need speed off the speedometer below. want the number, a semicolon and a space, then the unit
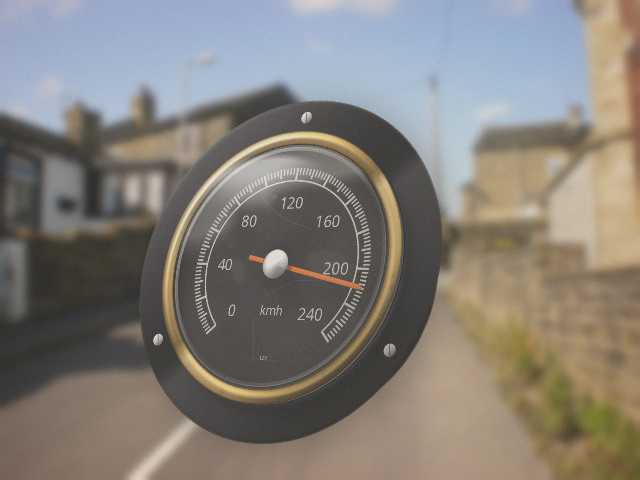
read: 210; km/h
